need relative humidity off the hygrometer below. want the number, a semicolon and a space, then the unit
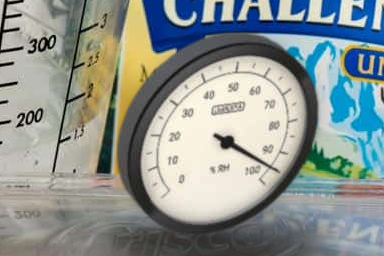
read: 95; %
